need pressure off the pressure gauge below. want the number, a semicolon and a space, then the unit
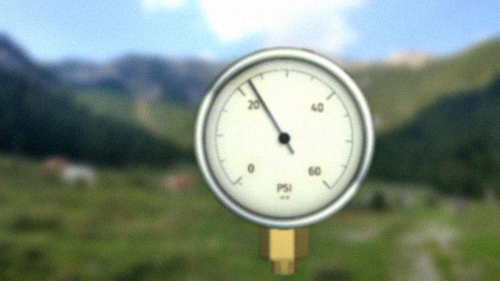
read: 22.5; psi
